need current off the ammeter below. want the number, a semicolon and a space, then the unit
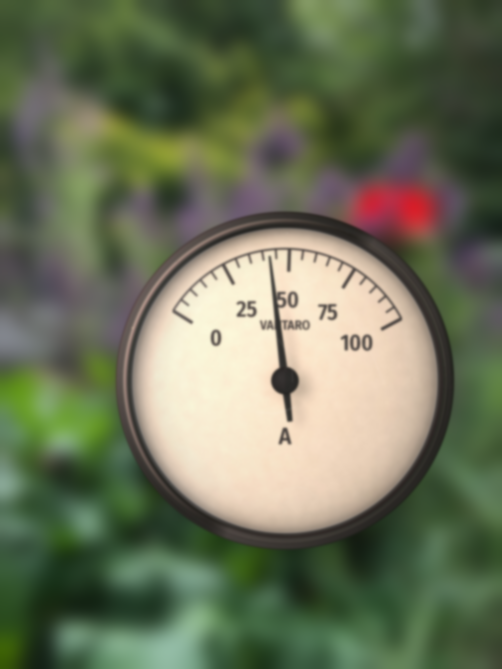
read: 42.5; A
